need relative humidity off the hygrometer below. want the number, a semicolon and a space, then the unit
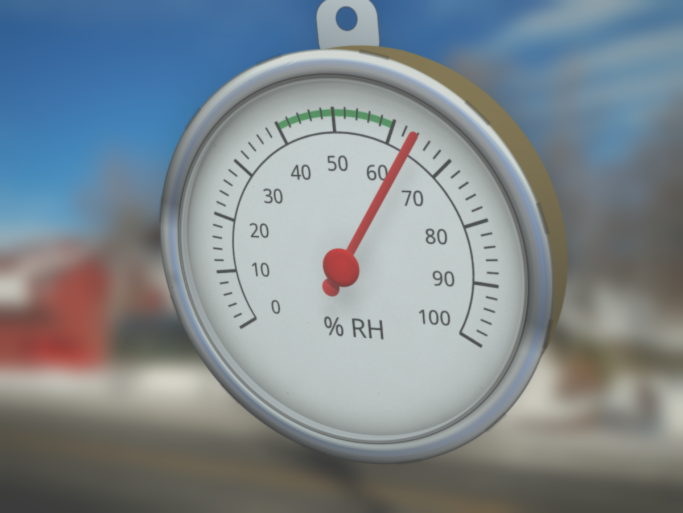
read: 64; %
